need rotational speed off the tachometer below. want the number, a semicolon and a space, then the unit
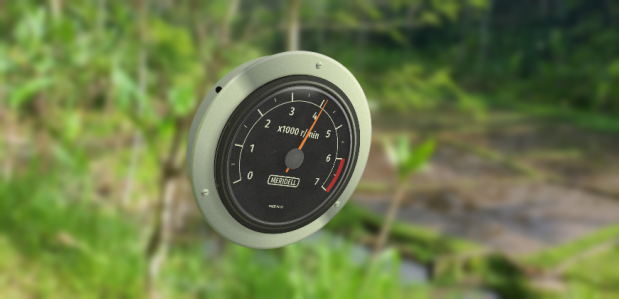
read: 4000; rpm
